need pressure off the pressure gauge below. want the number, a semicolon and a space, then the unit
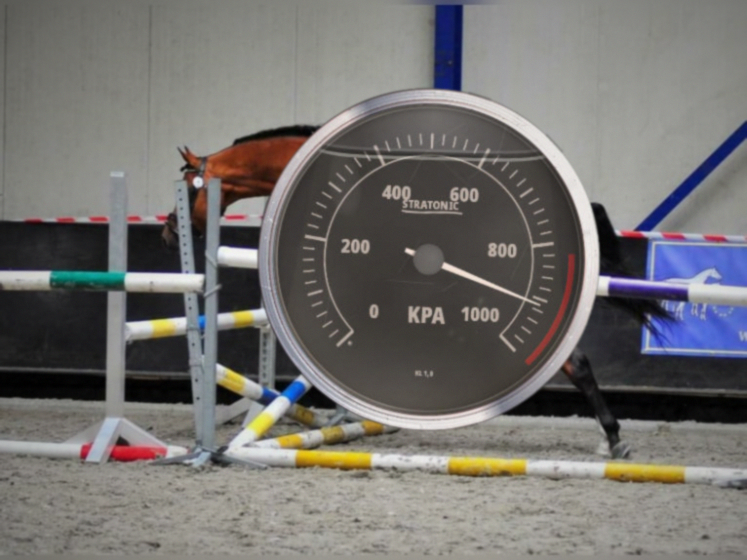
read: 910; kPa
